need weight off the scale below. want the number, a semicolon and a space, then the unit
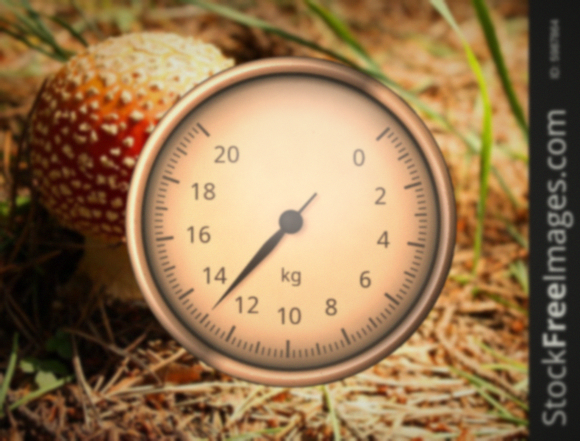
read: 13; kg
